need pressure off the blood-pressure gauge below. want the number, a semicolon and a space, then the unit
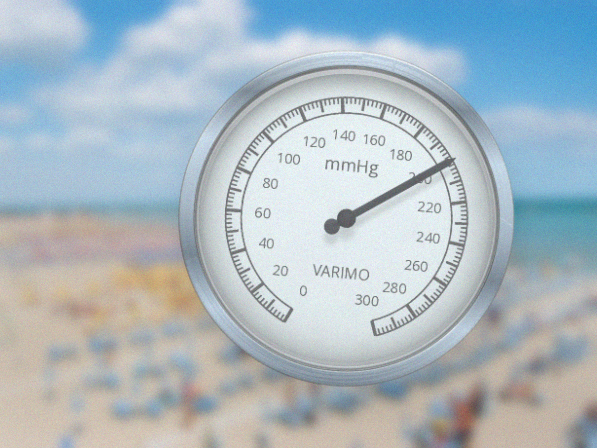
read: 200; mmHg
